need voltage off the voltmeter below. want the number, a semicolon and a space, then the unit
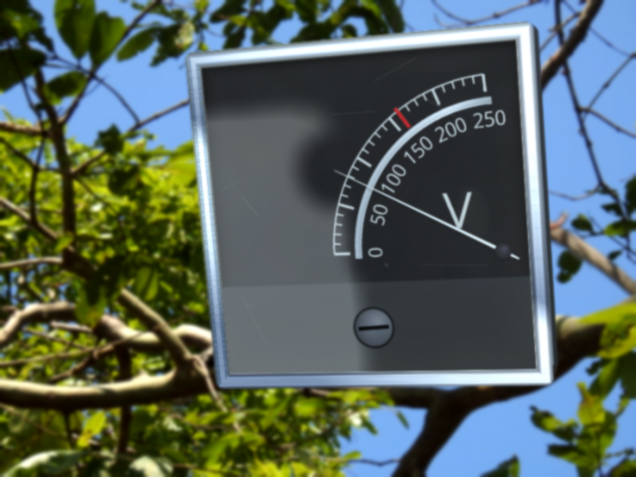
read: 80; V
